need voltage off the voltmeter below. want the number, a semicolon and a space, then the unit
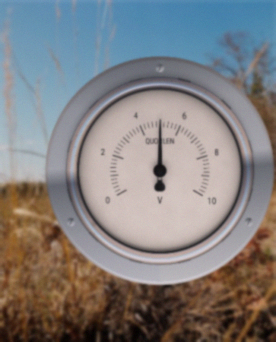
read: 5; V
